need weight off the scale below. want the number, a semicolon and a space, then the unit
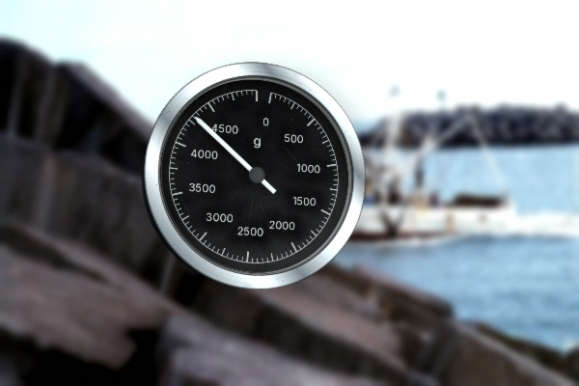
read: 4300; g
